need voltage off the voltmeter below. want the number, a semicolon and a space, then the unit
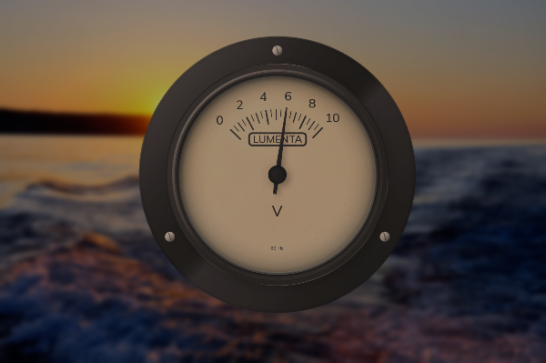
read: 6; V
